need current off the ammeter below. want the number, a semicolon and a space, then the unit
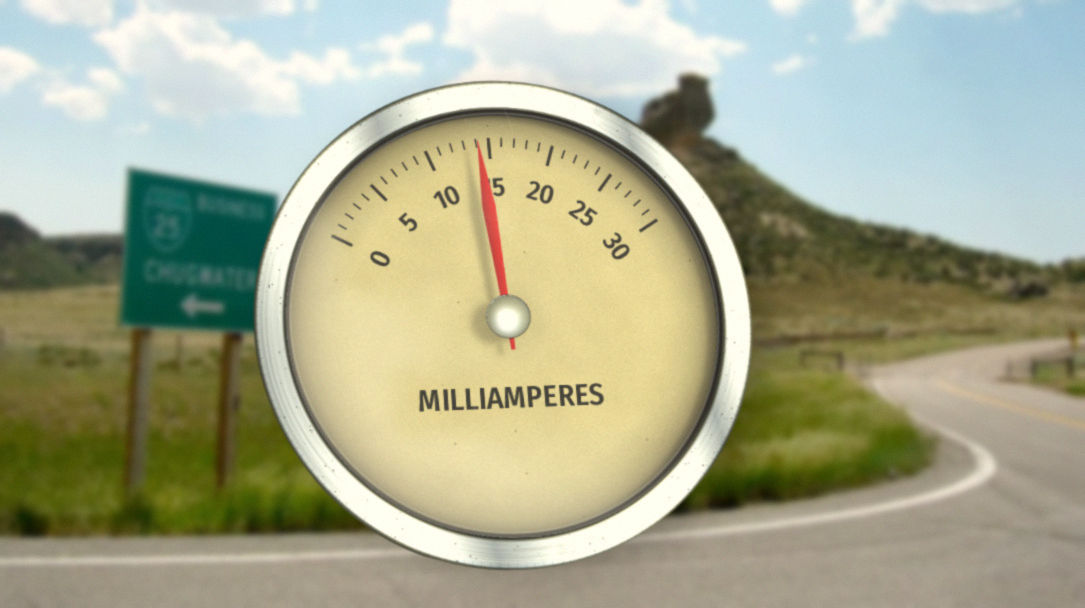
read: 14; mA
